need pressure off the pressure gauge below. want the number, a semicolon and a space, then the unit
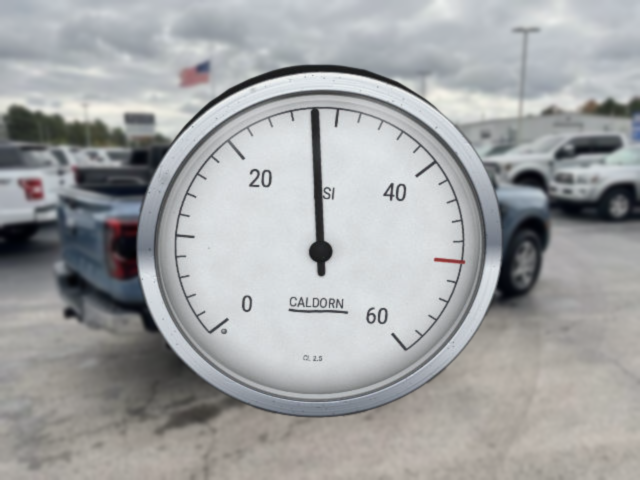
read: 28; psi
